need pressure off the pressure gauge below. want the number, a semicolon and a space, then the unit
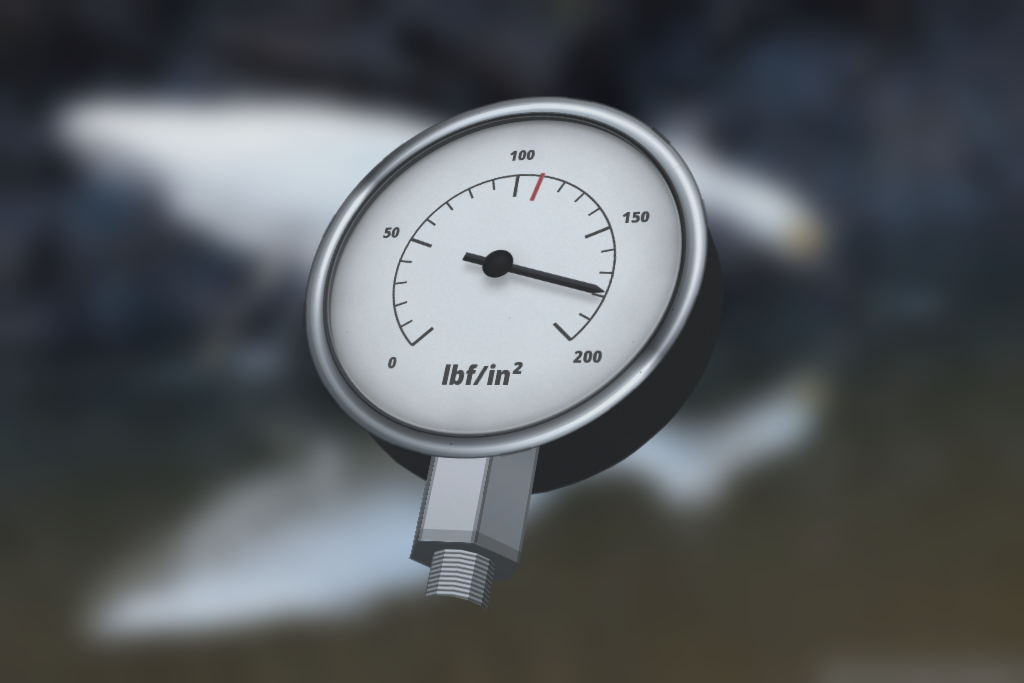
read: 180; psi
